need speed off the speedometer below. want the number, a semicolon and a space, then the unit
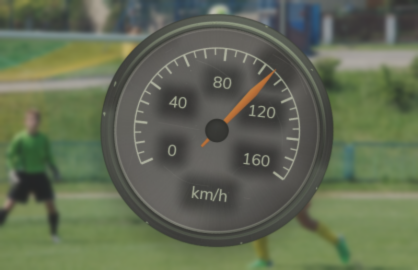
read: 105; km/h
